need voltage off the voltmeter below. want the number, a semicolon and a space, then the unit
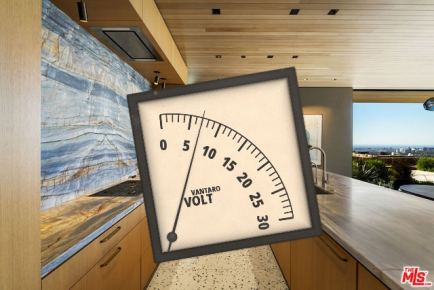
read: 7; V
